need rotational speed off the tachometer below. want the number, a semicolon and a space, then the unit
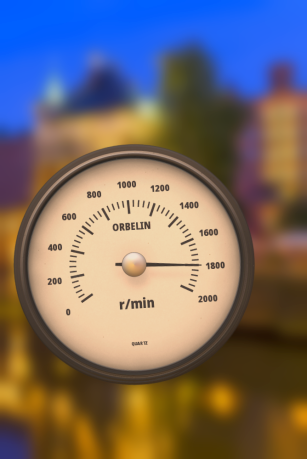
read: 1800; rpm
